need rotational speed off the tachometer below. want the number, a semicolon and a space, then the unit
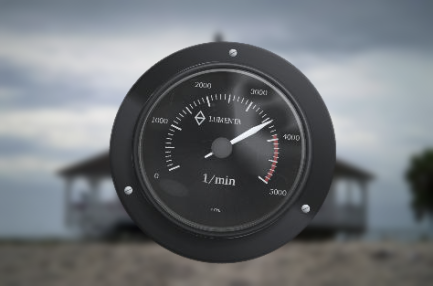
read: 3600; rpm
